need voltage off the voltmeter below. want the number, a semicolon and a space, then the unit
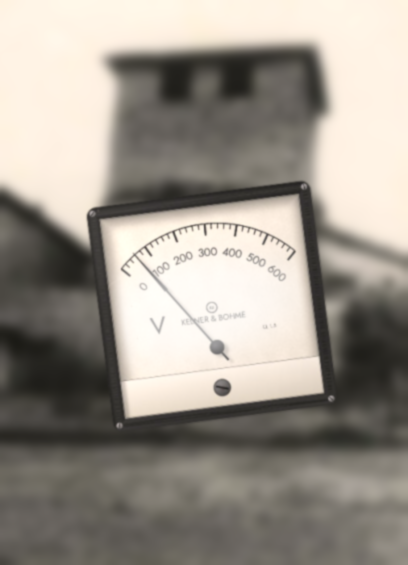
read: 60; V
